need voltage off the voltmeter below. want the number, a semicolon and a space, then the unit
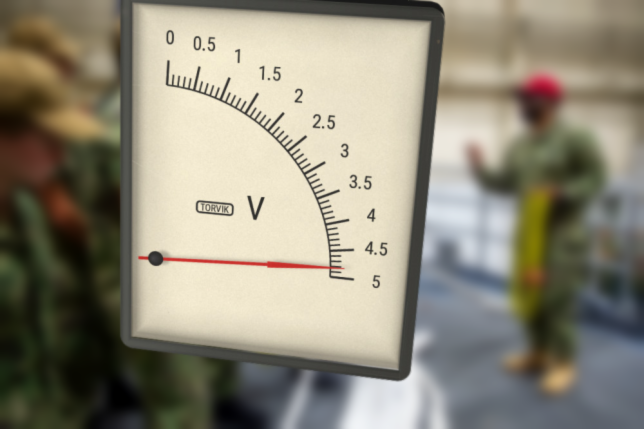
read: 4.8; V
